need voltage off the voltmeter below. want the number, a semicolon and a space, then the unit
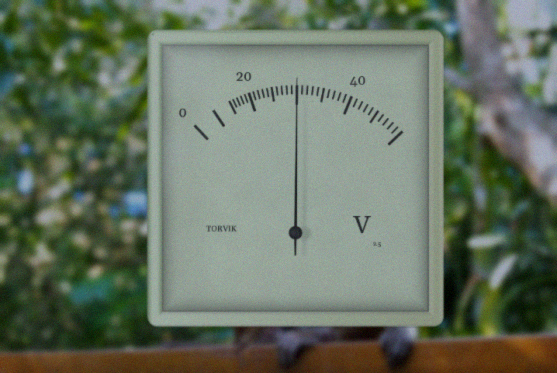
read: 30; V
